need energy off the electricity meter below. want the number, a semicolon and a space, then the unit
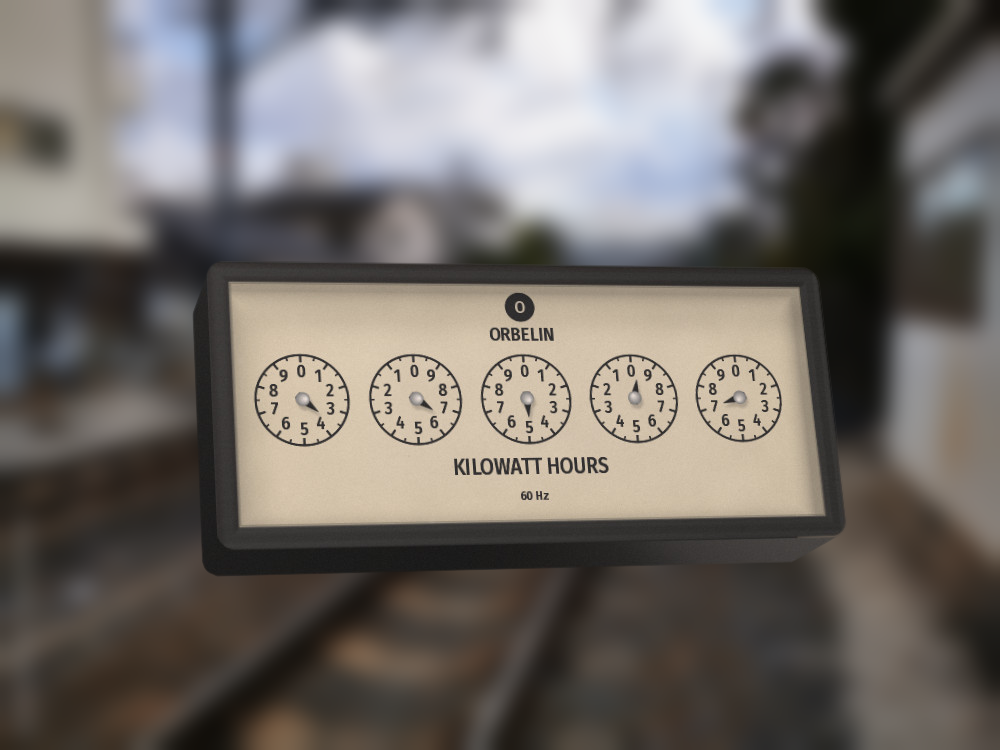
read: 36497; kWh
